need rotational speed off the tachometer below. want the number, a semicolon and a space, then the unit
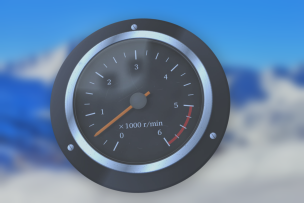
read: 500; rpm
